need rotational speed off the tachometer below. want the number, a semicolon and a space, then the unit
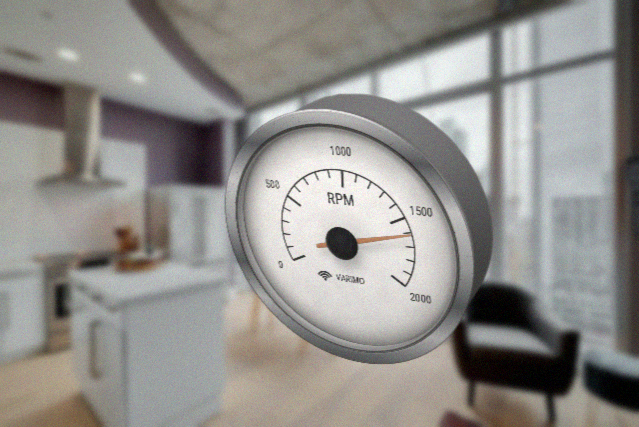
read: 1600; rpm
